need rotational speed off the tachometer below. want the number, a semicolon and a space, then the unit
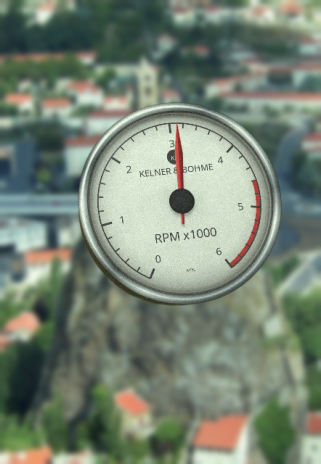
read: 3100; rpm
